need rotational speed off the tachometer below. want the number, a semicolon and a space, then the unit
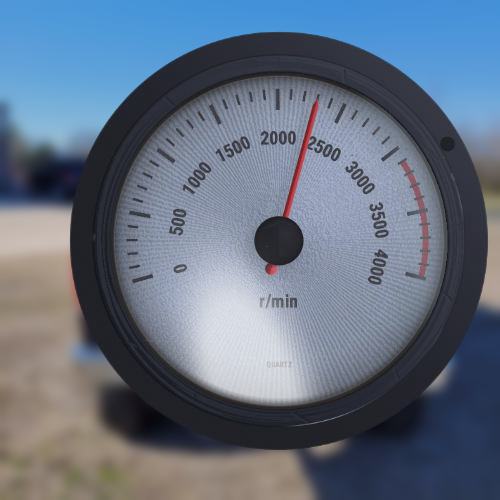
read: 2300; rpm
